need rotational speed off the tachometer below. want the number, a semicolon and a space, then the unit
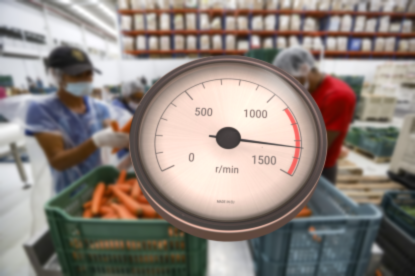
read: 1350; rpm
